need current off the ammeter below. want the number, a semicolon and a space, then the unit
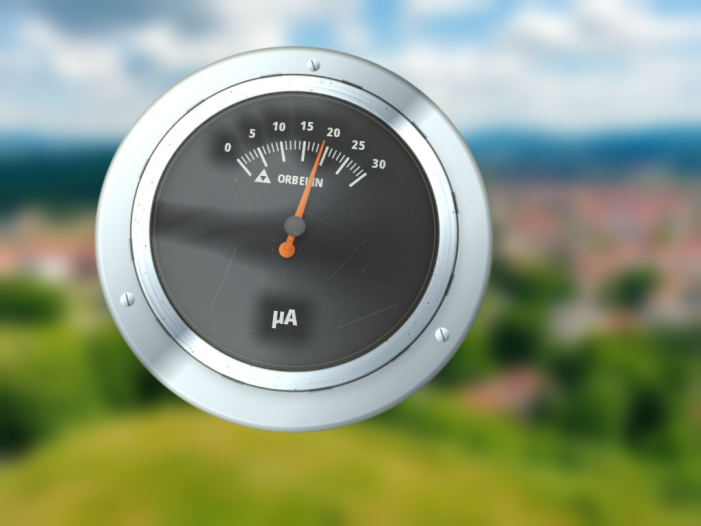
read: 19; µA
